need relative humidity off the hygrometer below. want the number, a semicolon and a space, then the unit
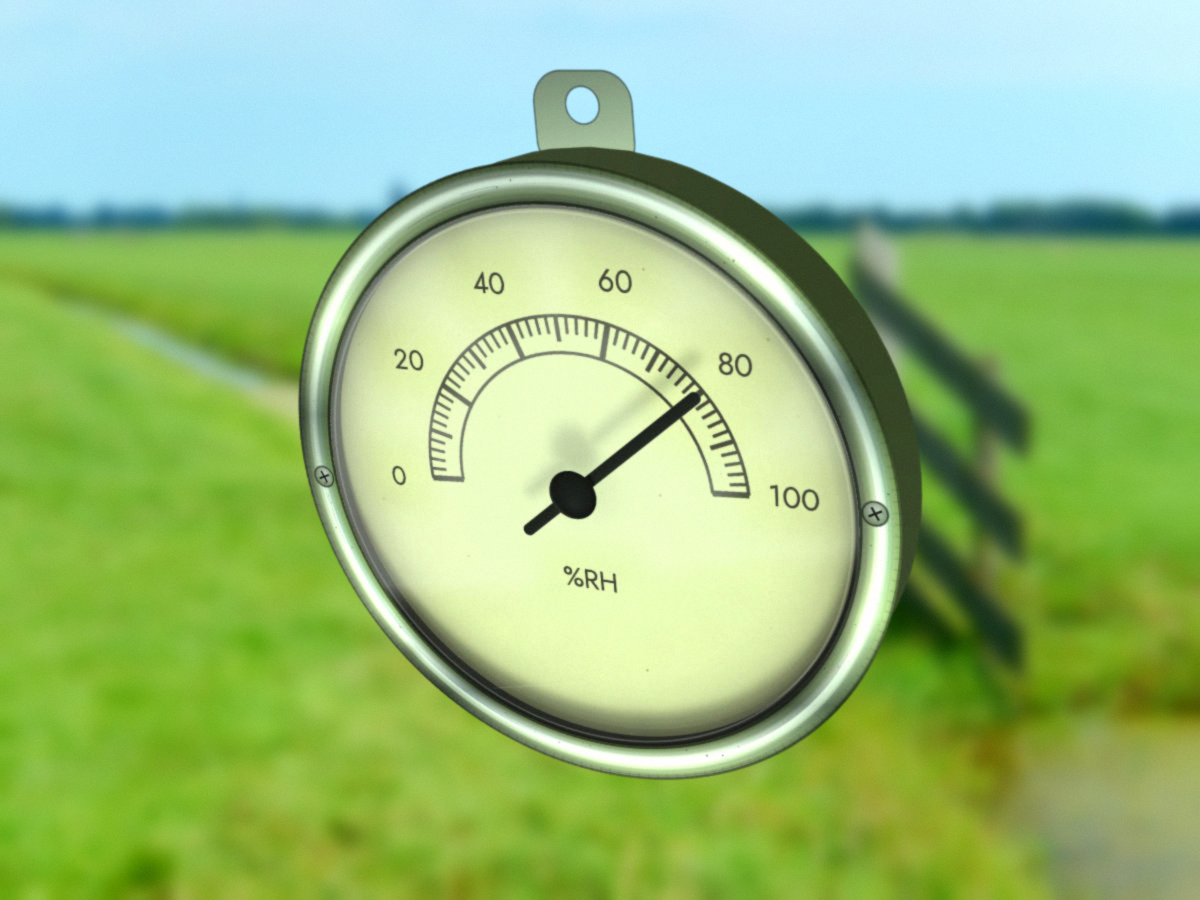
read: 80; %
